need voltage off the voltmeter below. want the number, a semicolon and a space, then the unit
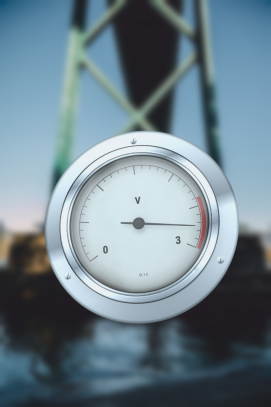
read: 2.75; V
